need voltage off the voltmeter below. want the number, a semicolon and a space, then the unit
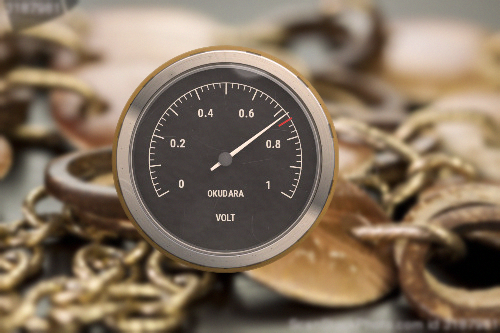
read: 0.72; V
